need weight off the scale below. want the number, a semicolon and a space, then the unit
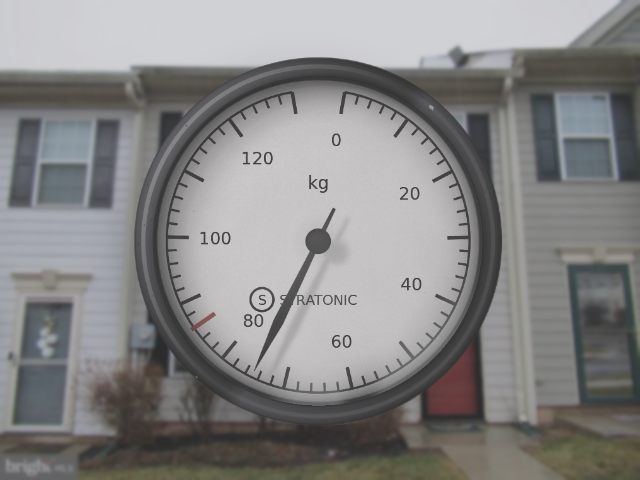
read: 75; kg
